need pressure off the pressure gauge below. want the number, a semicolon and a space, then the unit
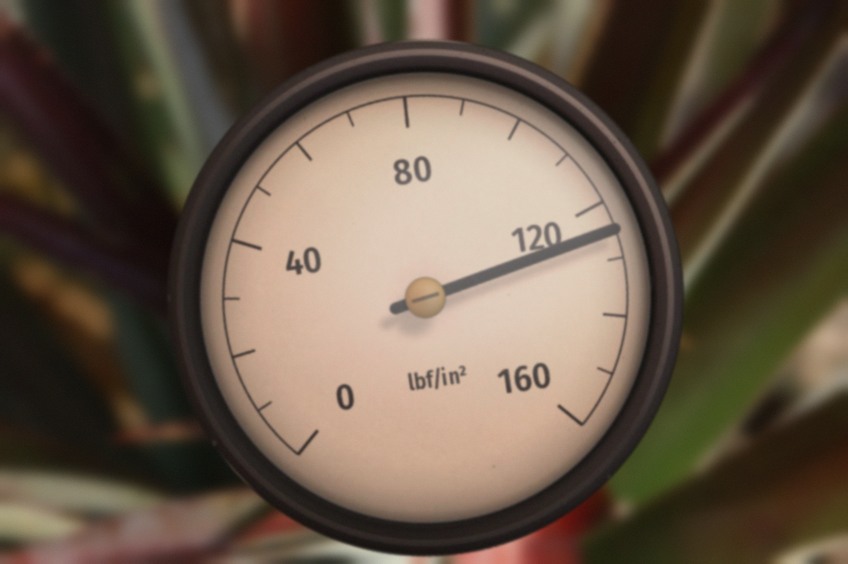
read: 125; psi
